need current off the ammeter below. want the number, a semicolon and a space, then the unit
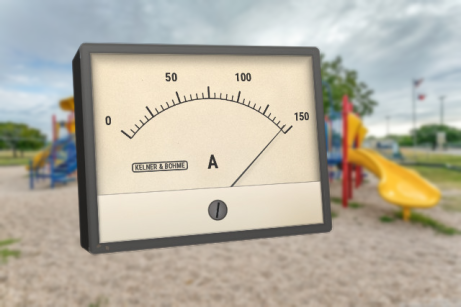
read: 145; A
